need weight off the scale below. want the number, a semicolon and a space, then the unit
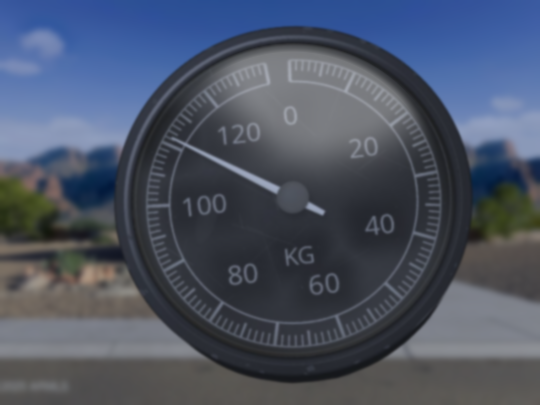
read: 111; kg
